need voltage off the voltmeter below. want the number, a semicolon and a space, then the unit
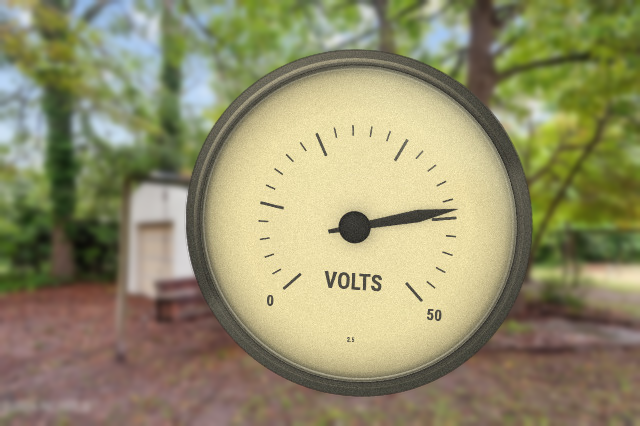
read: 39; V
